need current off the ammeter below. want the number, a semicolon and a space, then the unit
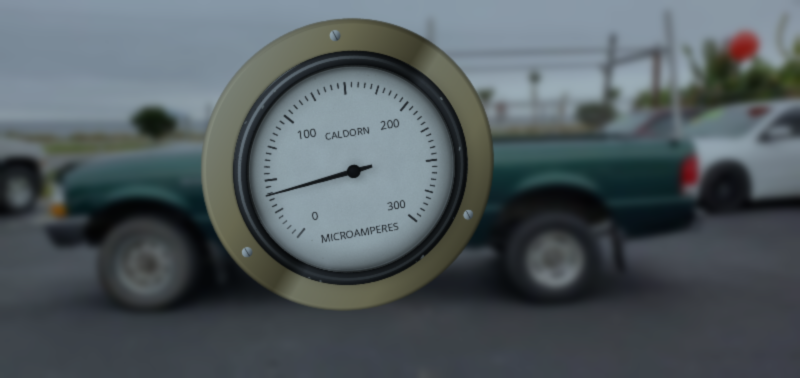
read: 40; µA
